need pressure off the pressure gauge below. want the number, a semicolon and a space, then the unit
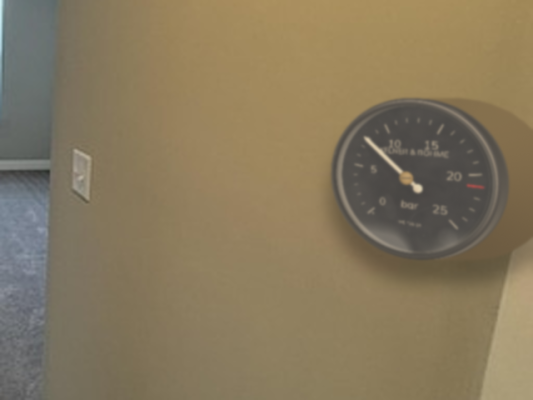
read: 8; bar
